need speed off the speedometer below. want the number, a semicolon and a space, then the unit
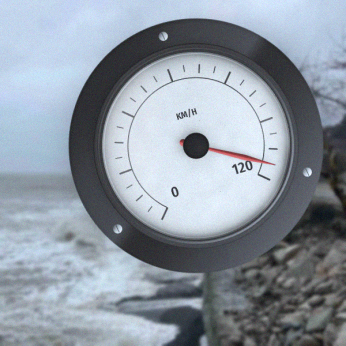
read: 115; km/h
